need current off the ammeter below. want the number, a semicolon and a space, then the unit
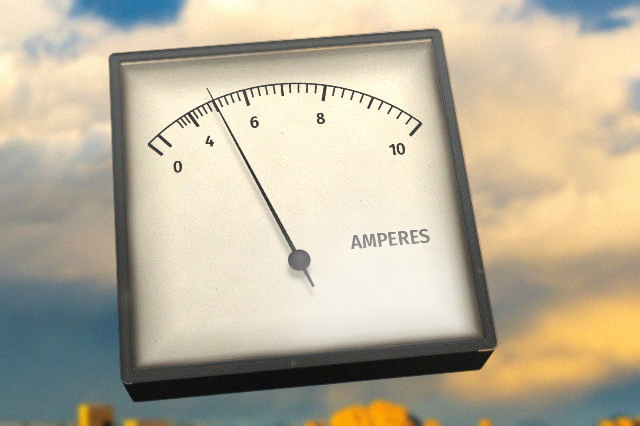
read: 5; A
